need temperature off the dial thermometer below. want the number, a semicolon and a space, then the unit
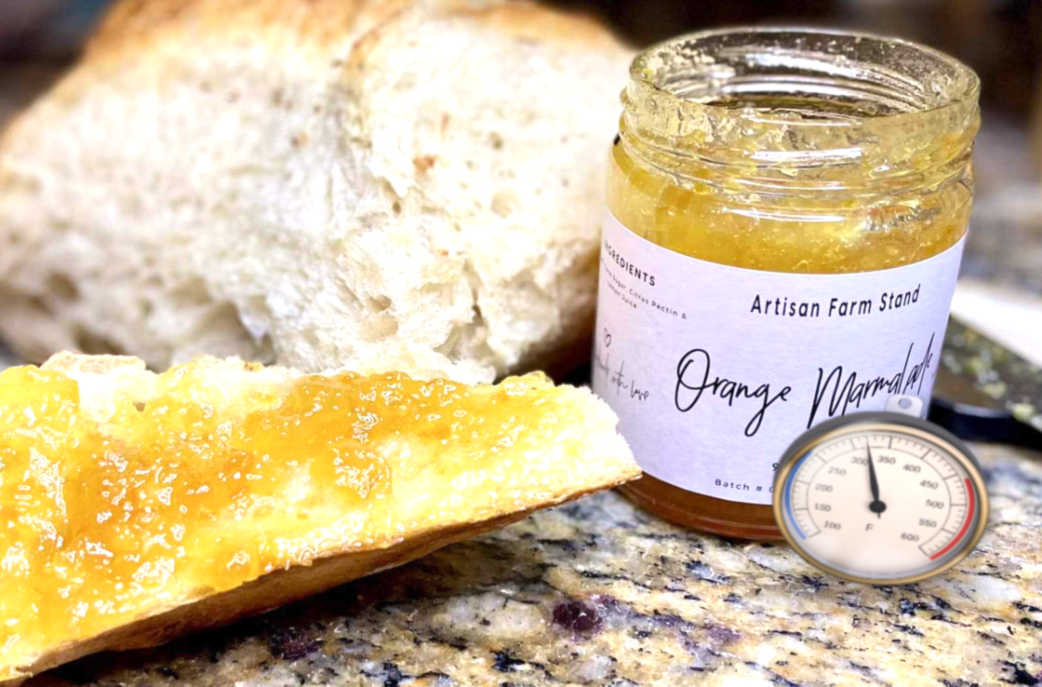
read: 320; °F
